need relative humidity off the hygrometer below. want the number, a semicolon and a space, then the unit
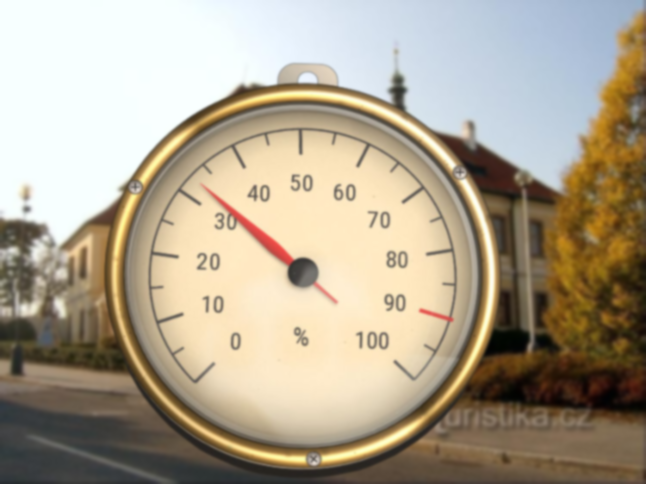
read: 32.5; %
